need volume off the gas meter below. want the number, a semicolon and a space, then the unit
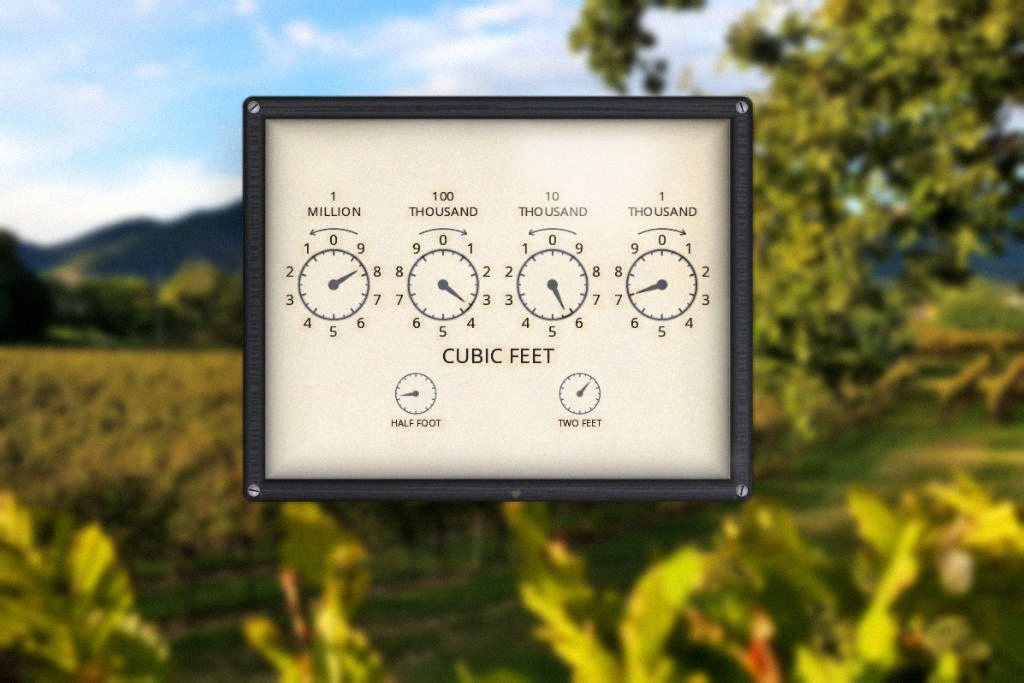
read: 835700; ft³
